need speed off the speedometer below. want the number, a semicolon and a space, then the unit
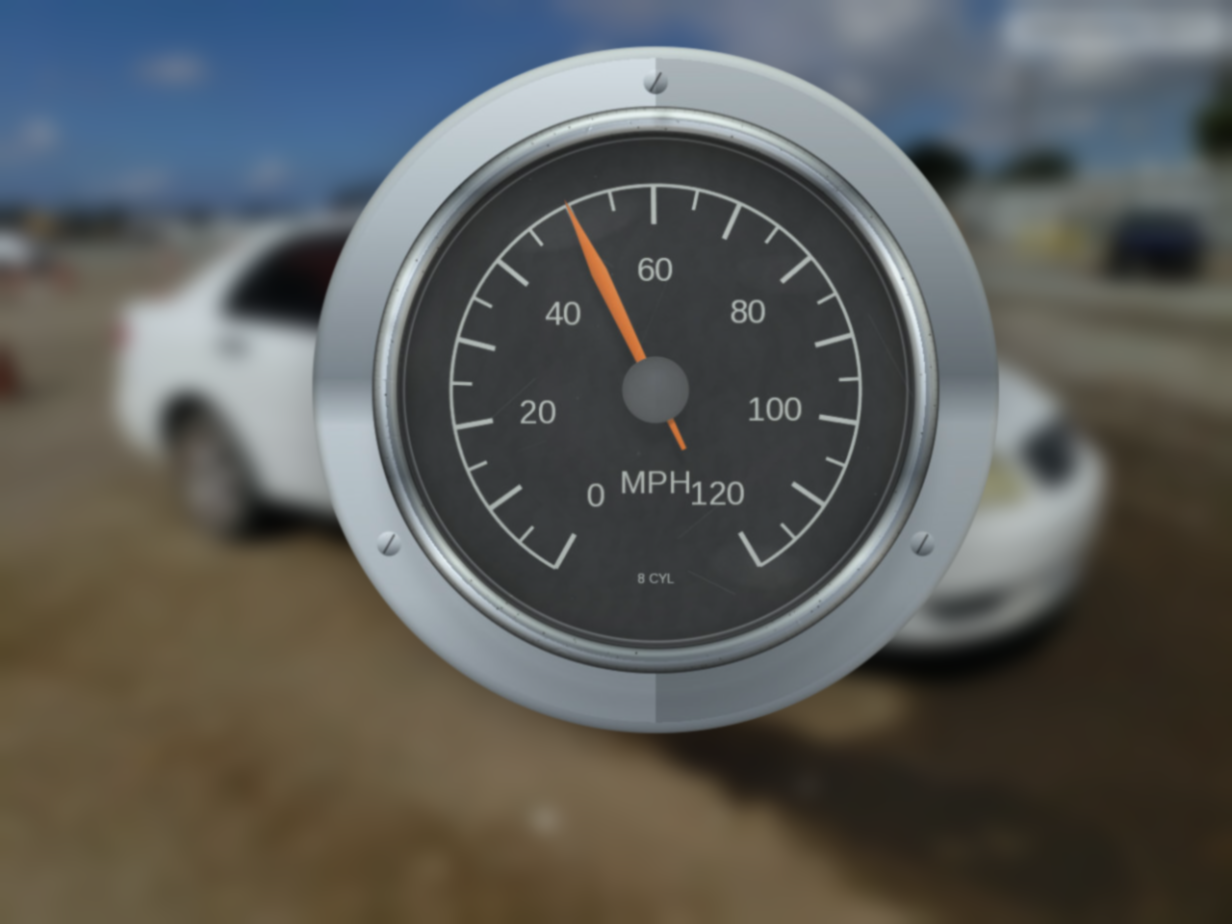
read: 50; mph
